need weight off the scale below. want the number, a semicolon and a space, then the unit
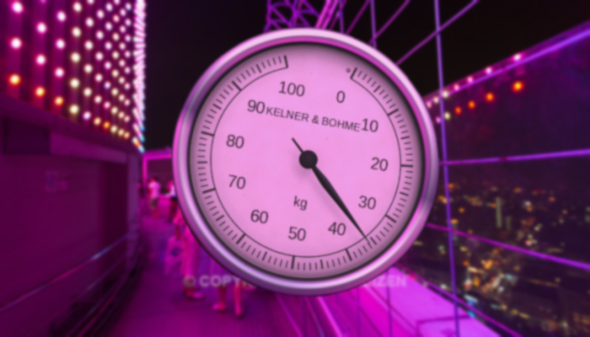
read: 36; kg
